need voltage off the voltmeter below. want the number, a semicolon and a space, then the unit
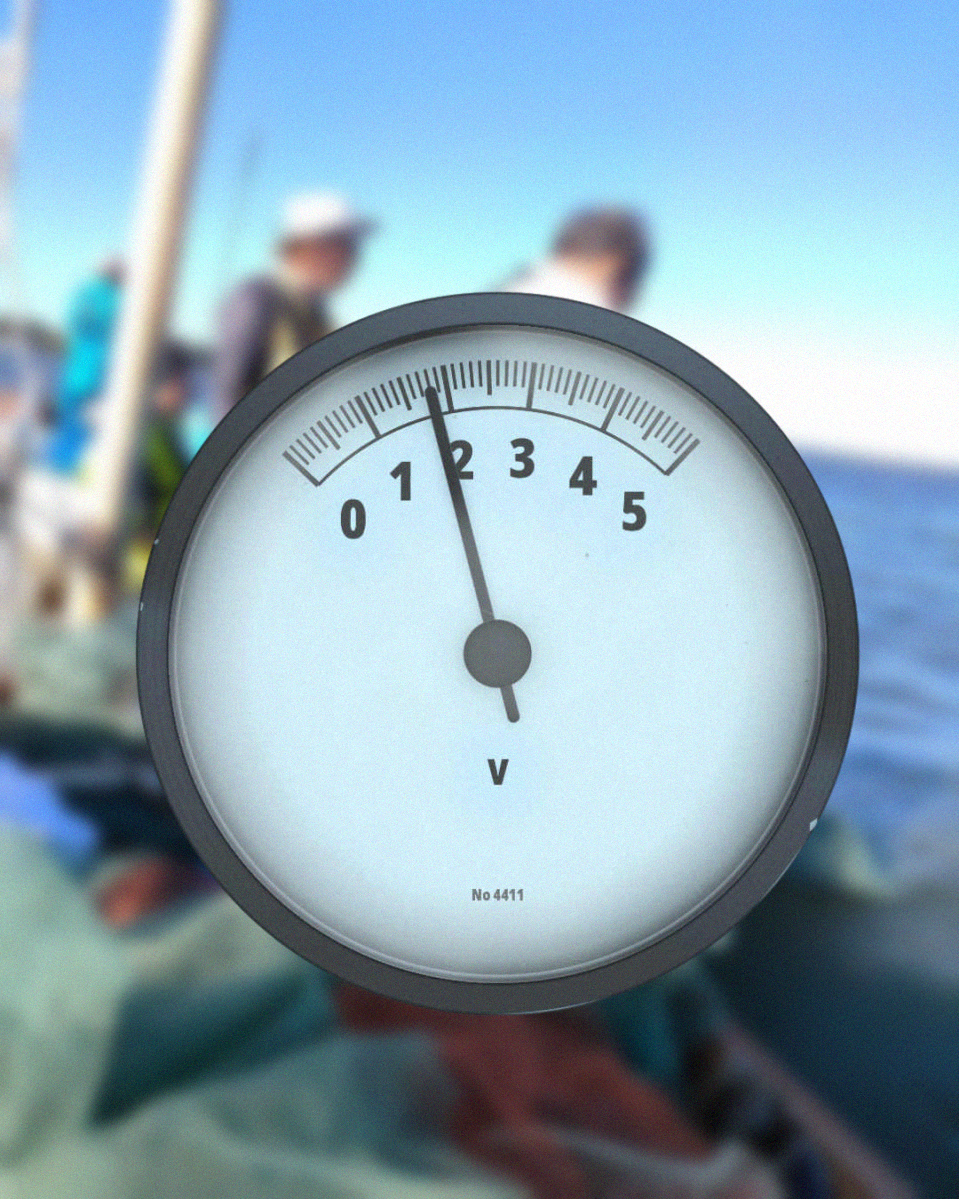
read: 1.8; V
